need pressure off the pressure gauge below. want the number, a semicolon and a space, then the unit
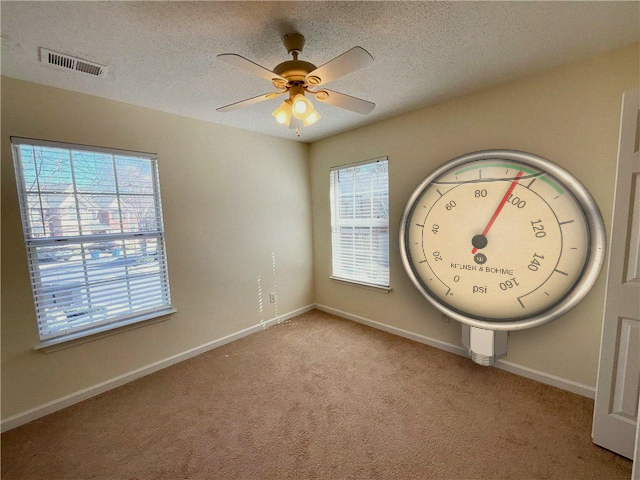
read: 95; psi
